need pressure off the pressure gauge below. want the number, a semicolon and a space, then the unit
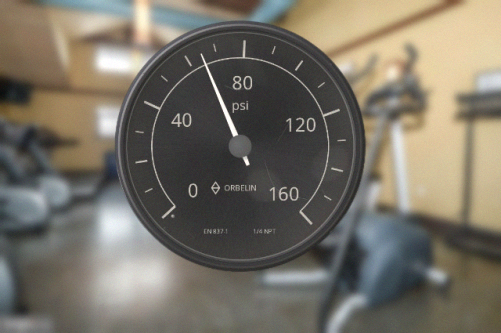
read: 65; psi
